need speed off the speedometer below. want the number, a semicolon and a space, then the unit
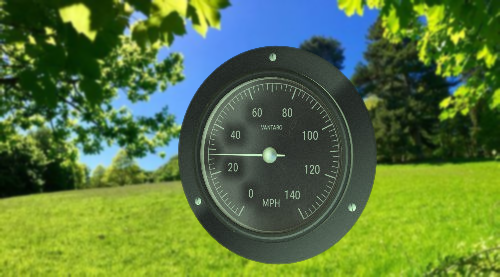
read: 28; mph
